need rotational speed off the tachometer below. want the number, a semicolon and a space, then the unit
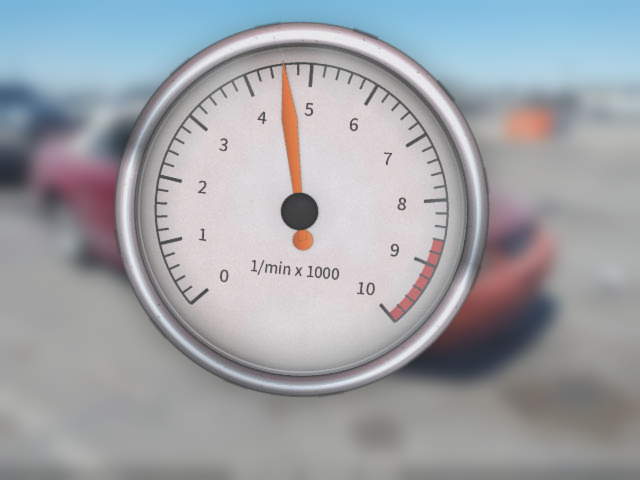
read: 4600; rpm
